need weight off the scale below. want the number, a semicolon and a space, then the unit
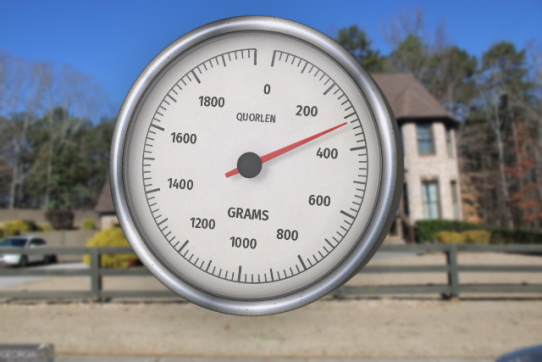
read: 320; g
